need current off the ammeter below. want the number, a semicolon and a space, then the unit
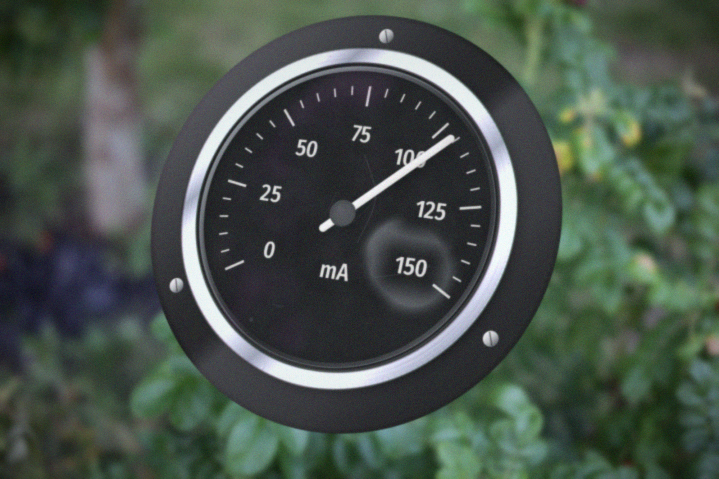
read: 105; mA
